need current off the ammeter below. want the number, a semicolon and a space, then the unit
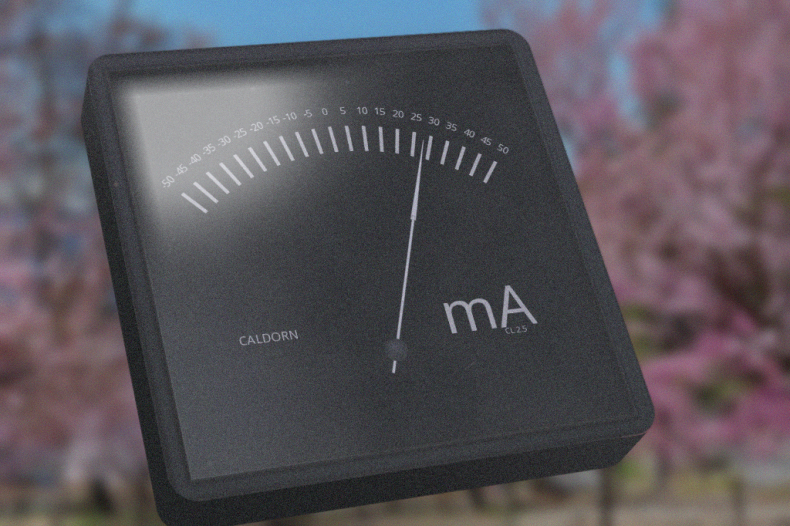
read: 27.5; mA
